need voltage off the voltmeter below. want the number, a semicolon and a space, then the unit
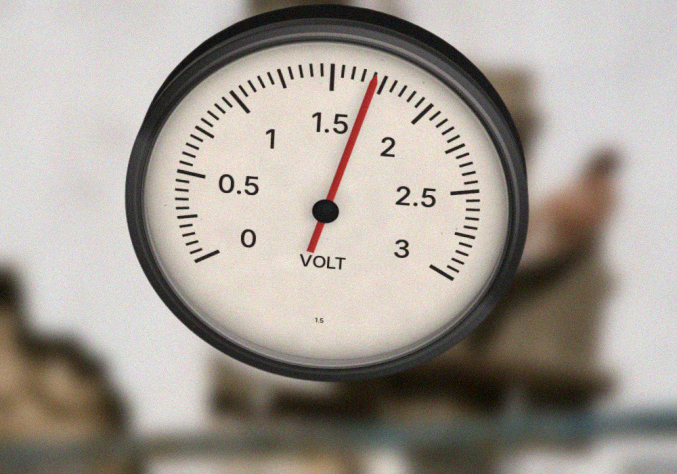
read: 1.7; V
